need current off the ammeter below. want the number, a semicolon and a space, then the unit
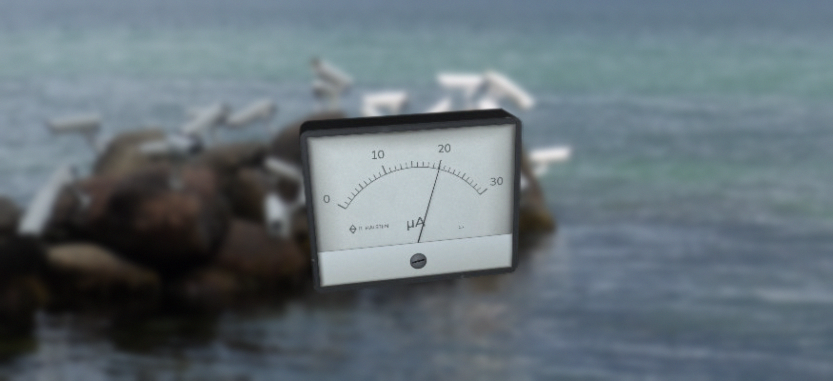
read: 20; µA
